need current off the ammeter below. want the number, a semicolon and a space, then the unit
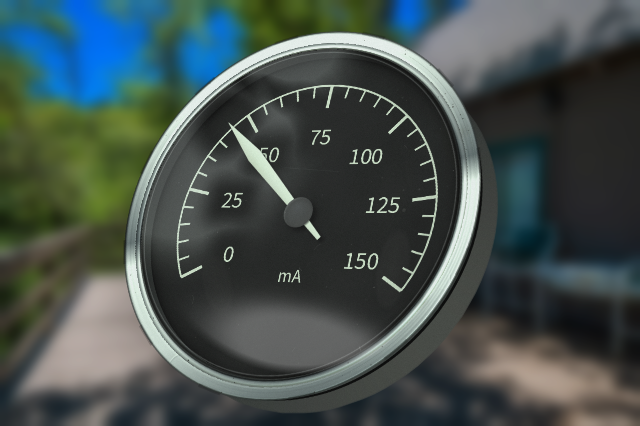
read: 45; mA
